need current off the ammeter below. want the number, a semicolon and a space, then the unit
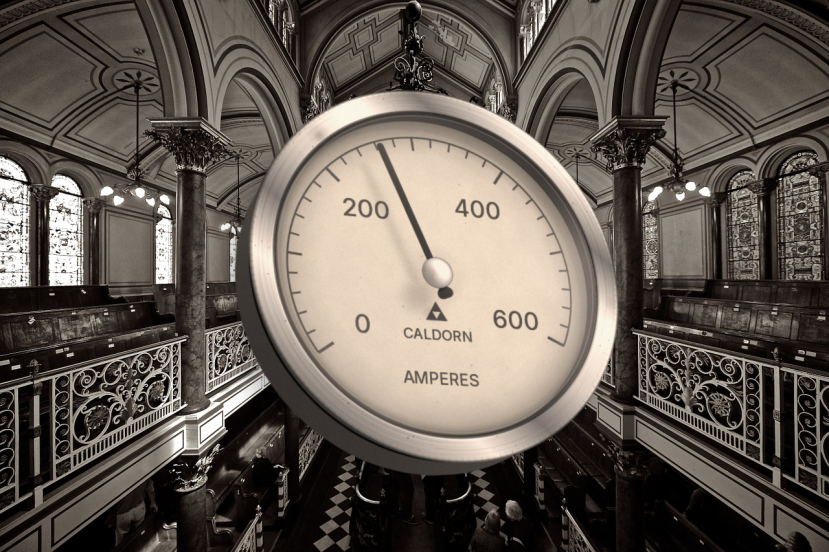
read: 260; A
